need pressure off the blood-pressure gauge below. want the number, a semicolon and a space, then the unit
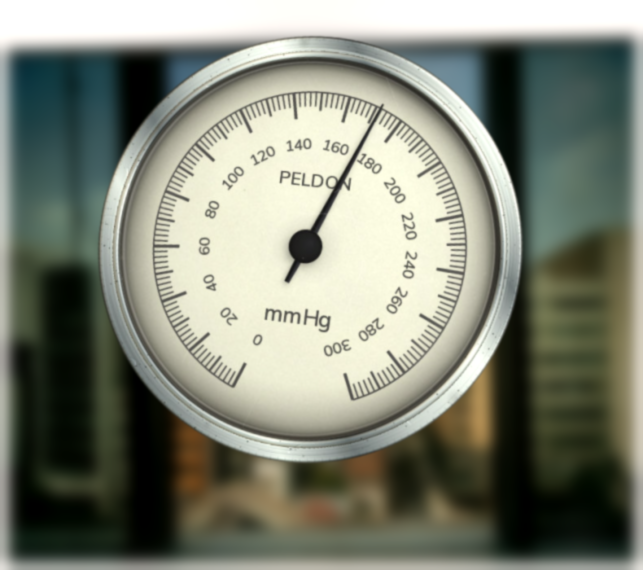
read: 172; mmHg
